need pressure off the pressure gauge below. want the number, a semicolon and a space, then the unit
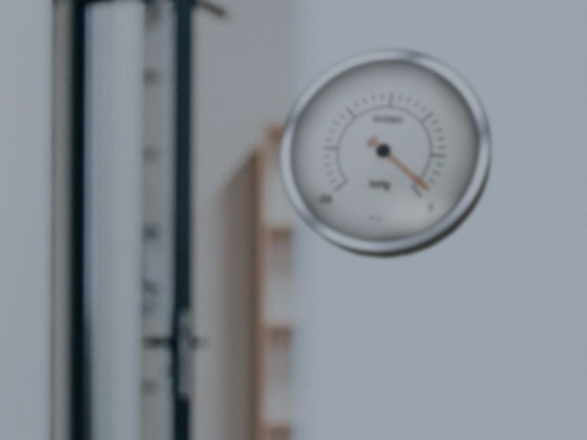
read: -1; inHg
